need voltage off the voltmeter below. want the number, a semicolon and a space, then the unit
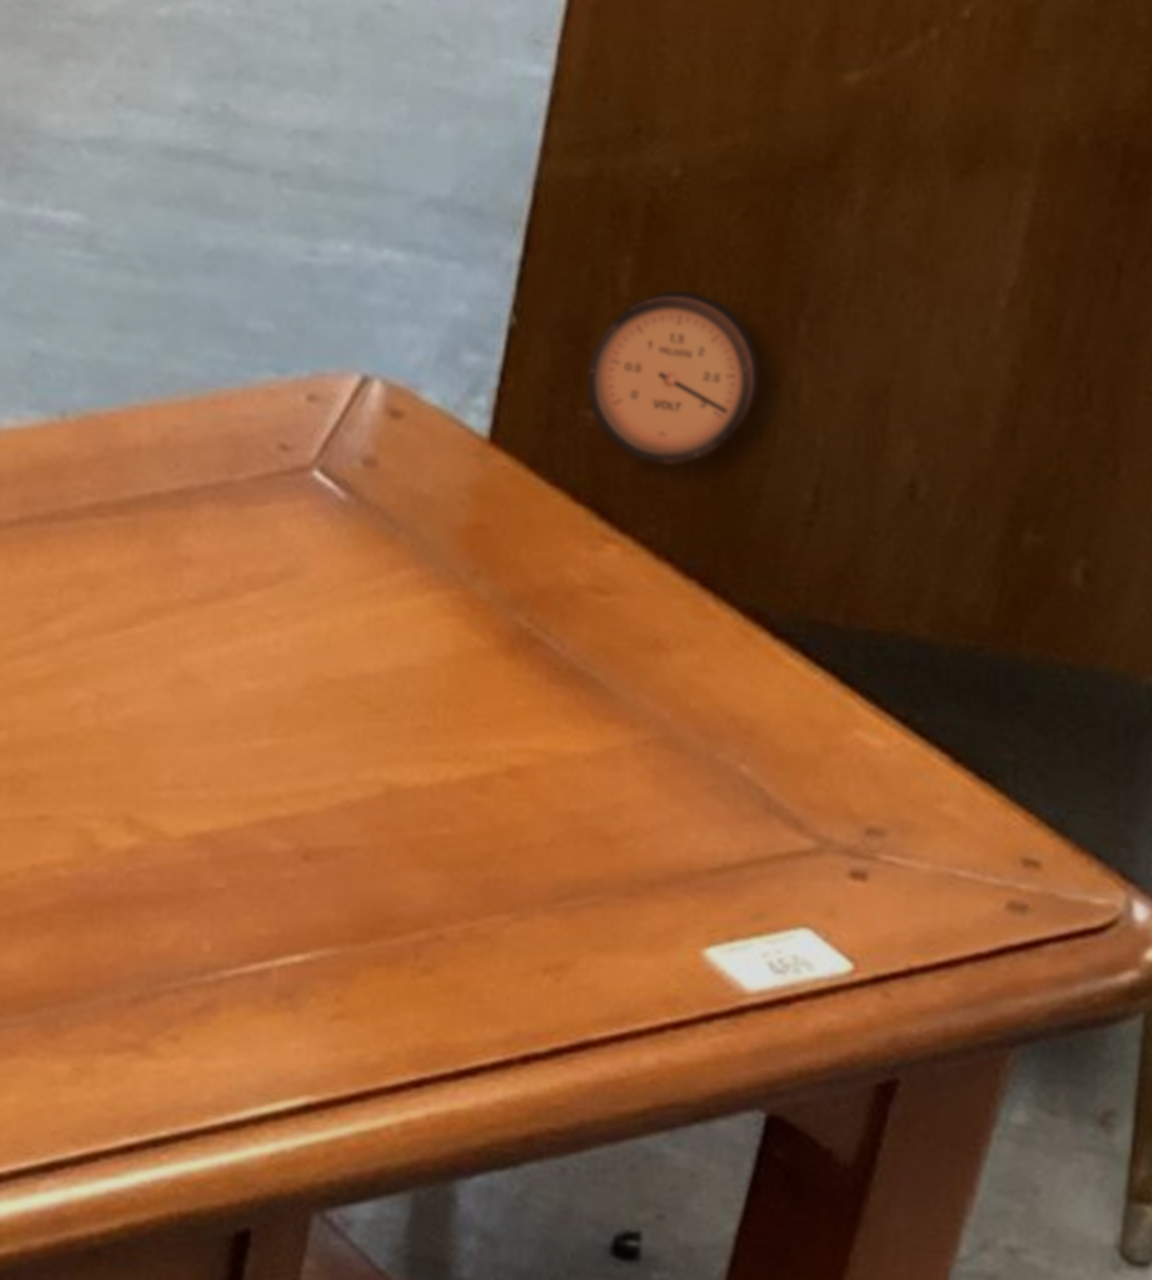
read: 2.9; V
